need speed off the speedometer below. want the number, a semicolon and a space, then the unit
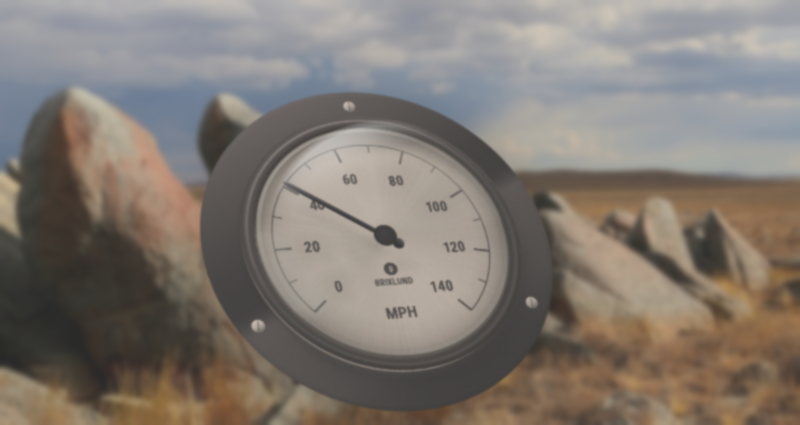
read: 40; mph
